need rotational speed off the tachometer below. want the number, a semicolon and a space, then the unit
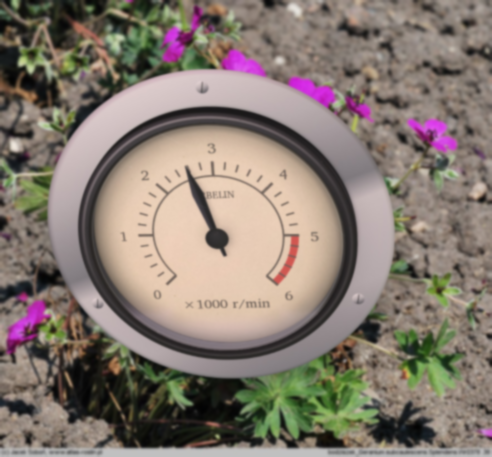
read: 2600; rpm
